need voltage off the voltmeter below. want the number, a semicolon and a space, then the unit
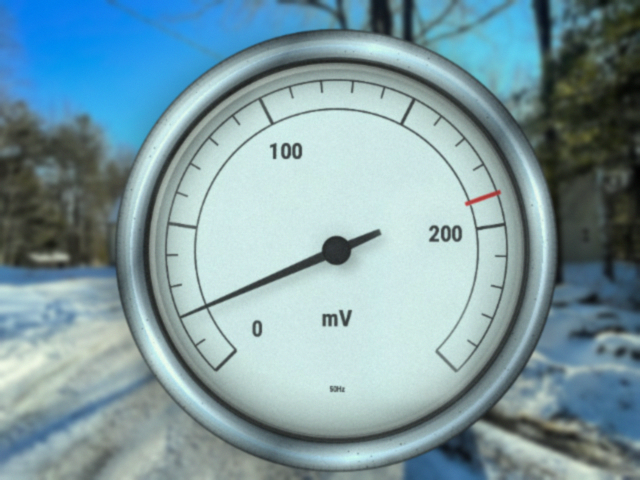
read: 20; mV
